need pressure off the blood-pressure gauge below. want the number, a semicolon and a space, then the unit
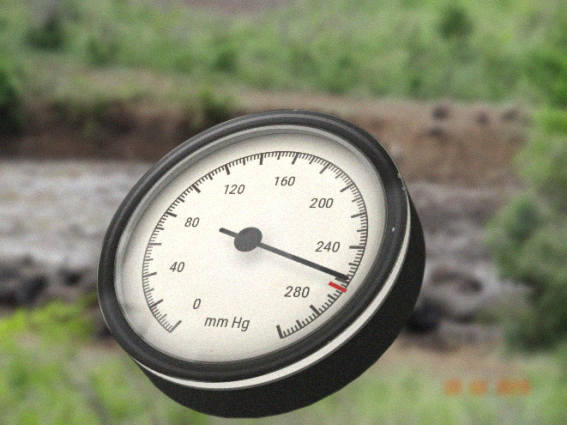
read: 260; mmHg
